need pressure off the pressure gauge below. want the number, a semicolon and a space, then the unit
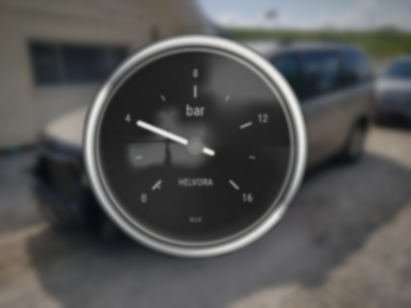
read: 4; bar
